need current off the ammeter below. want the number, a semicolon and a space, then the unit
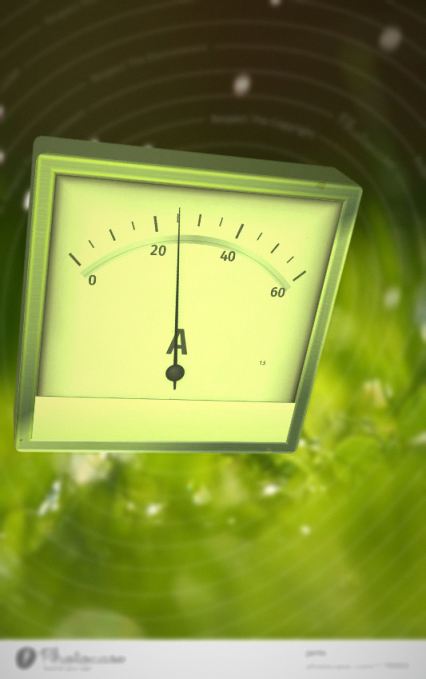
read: 25; A
